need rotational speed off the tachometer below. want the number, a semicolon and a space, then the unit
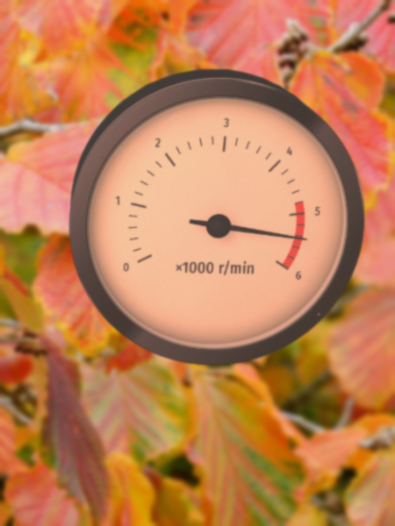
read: 5400; rpm
